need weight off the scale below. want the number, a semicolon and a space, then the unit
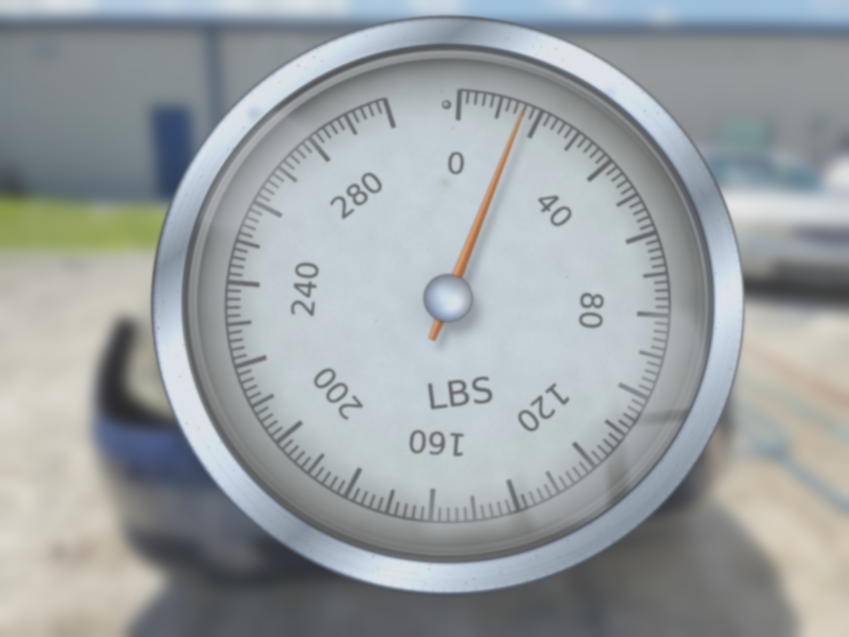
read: 16; lb
